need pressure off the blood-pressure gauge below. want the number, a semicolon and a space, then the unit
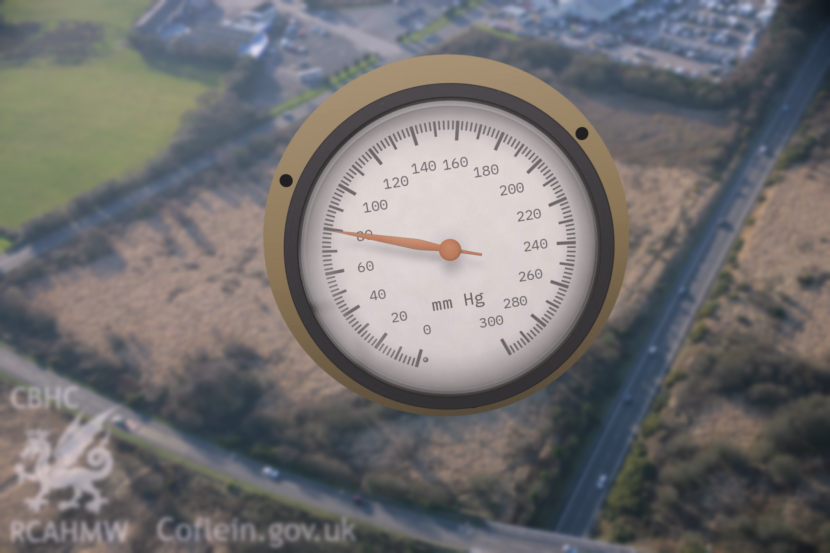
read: 80; mmHg
